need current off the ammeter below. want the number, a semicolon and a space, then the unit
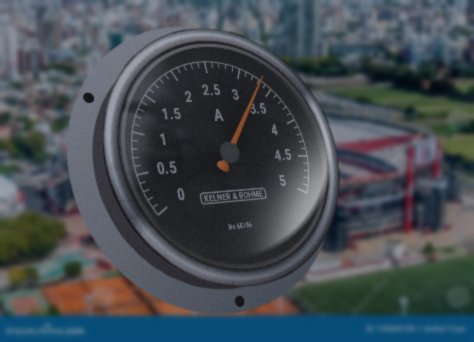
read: 3.3; A
